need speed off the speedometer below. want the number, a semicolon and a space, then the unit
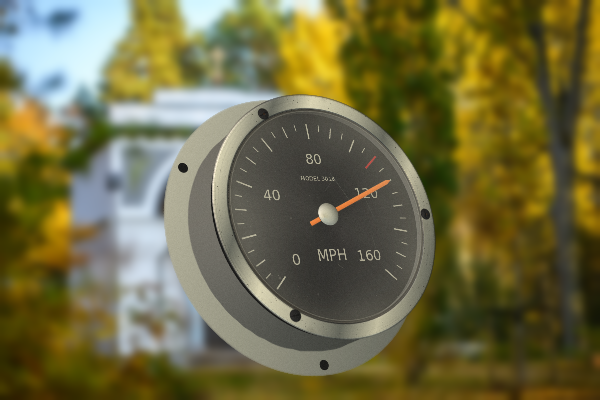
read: 120; mph
